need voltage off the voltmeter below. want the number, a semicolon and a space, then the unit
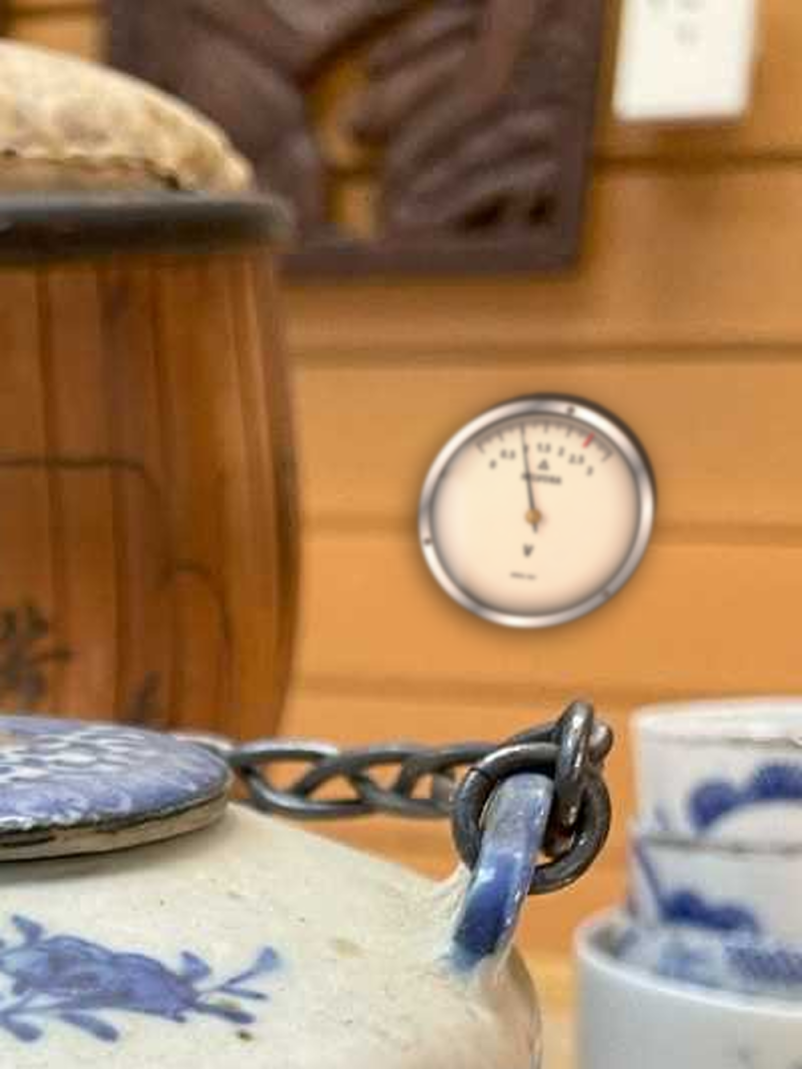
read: 1; V
